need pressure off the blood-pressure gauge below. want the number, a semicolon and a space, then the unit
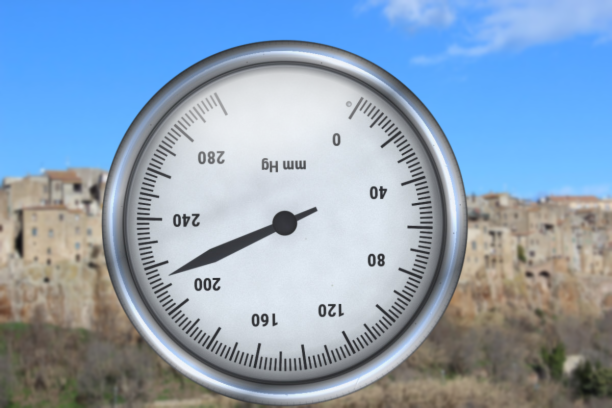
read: 214; mmHg
